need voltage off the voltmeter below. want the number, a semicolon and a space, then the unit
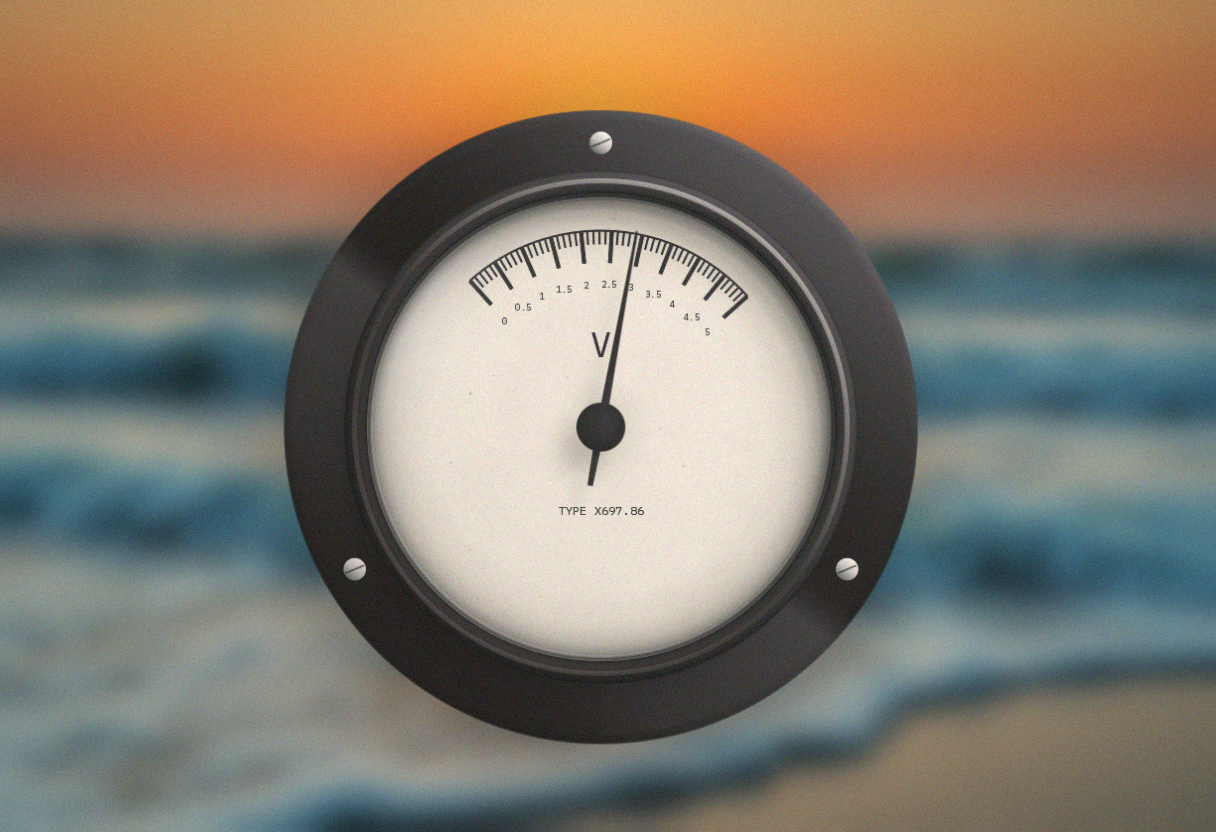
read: 2.9; V
